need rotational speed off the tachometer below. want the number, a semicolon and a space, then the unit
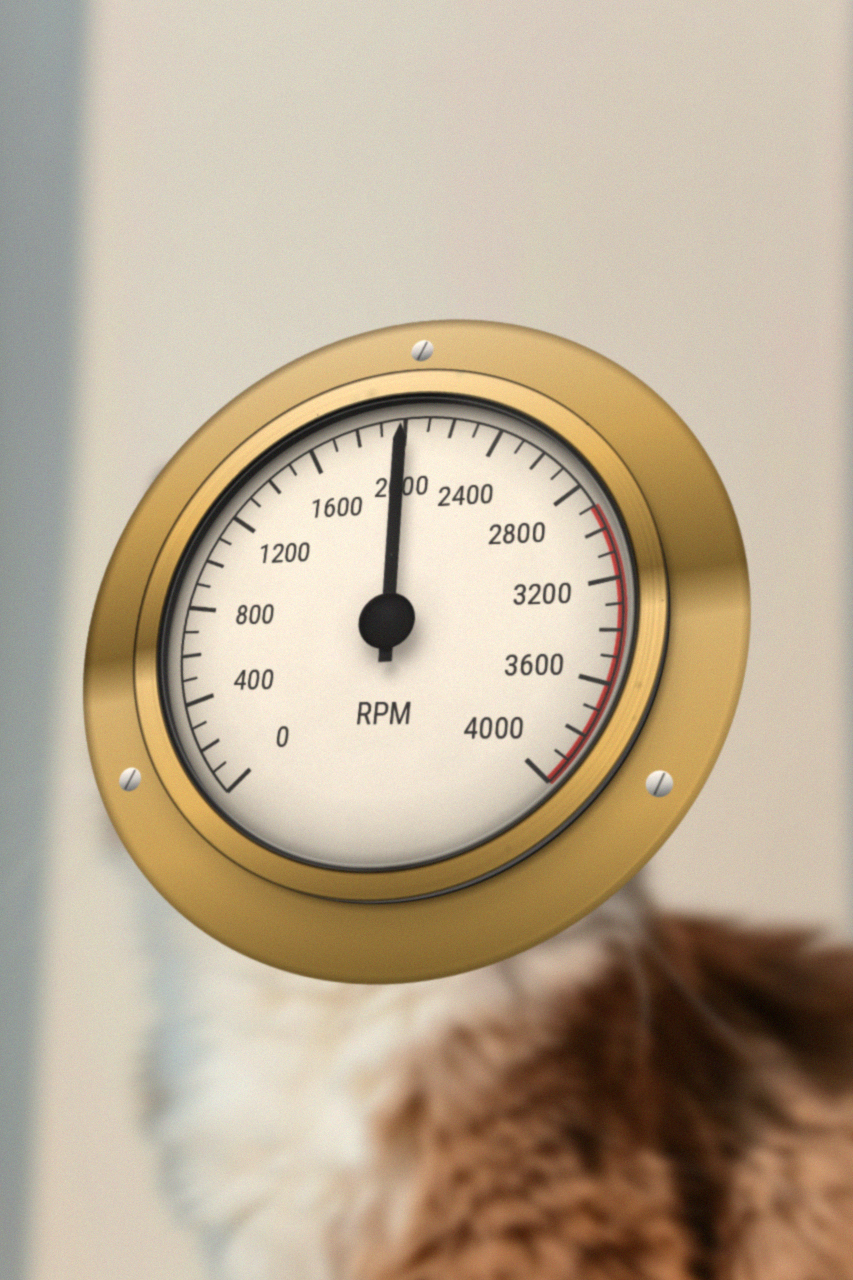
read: 2000; rpm
